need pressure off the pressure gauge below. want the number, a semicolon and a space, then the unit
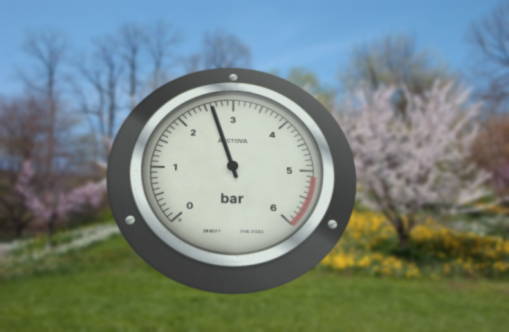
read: 2.6; bar
